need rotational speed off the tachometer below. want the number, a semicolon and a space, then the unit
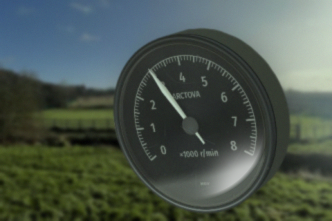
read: 3000; rpm
